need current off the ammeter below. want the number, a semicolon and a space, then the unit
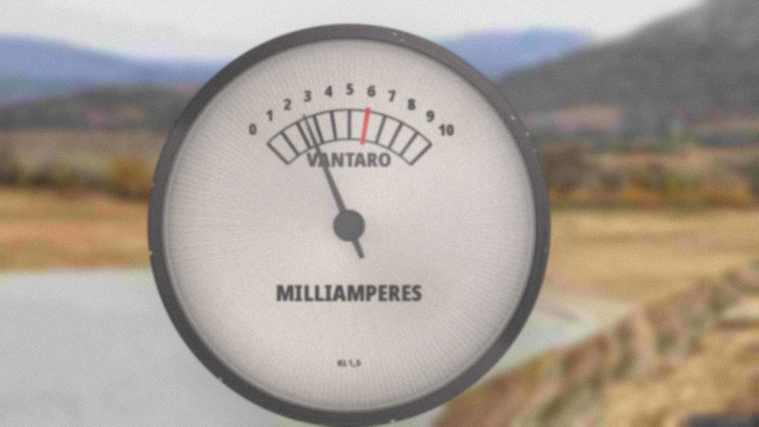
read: 2.5; mA
